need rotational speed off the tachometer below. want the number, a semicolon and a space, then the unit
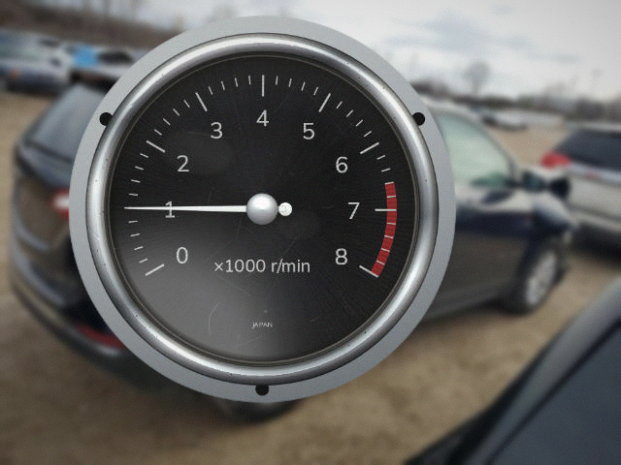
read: 1000; rpm
